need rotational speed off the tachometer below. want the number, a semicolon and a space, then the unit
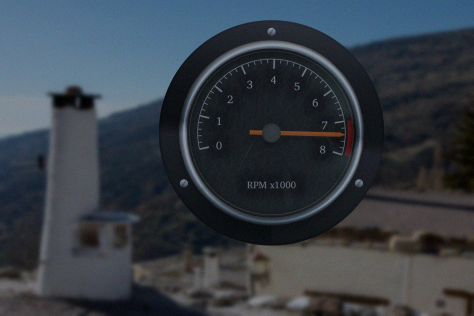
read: 7400; rpm
